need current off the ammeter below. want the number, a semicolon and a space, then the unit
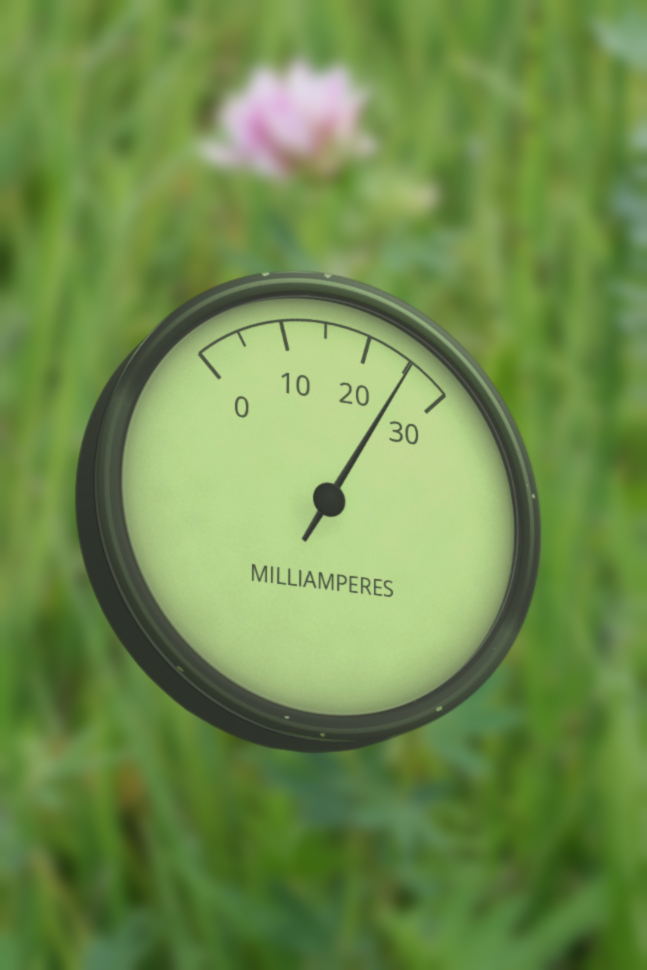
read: 25; mA
